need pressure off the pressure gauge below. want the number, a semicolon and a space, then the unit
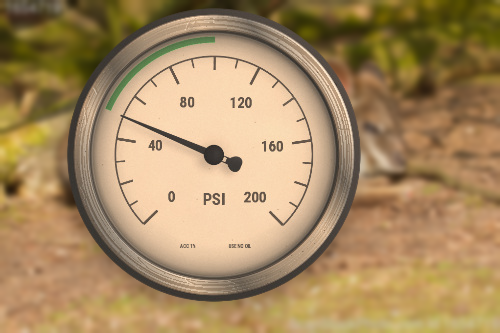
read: 50; psi
